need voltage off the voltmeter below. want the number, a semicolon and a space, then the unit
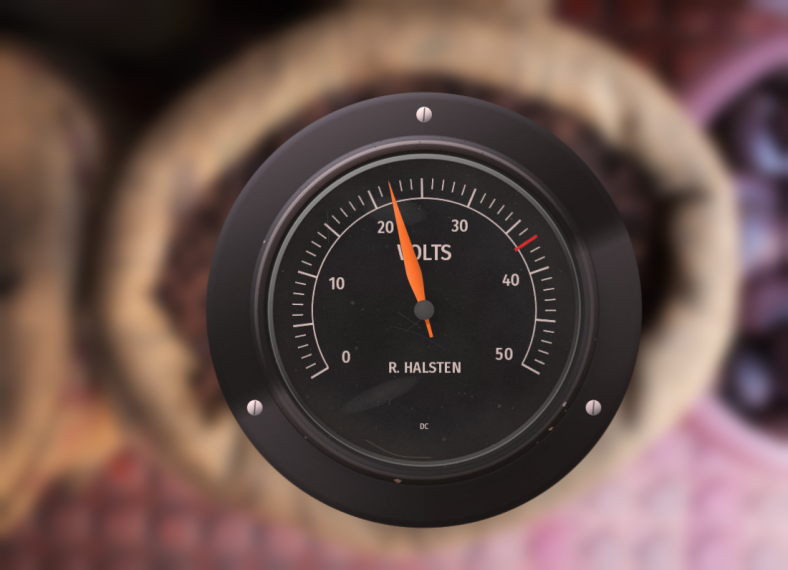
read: 22; V
